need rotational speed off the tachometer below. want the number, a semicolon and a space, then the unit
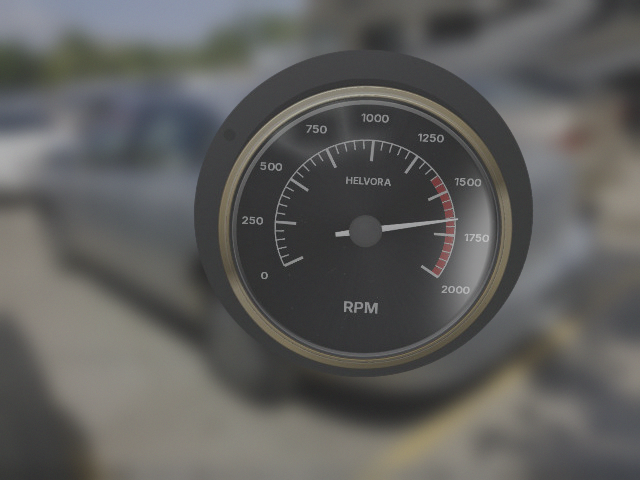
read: 1650; rpm
